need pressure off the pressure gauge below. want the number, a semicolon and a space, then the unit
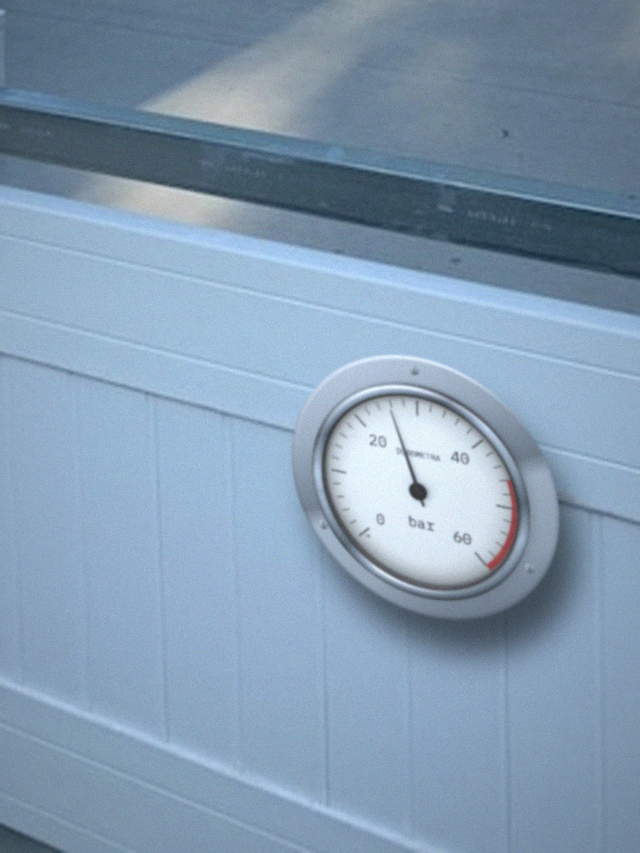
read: 26; bar
